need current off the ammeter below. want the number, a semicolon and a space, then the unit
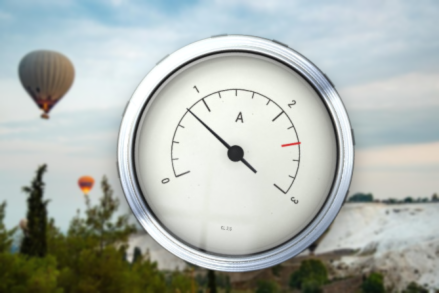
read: 0.8; A
